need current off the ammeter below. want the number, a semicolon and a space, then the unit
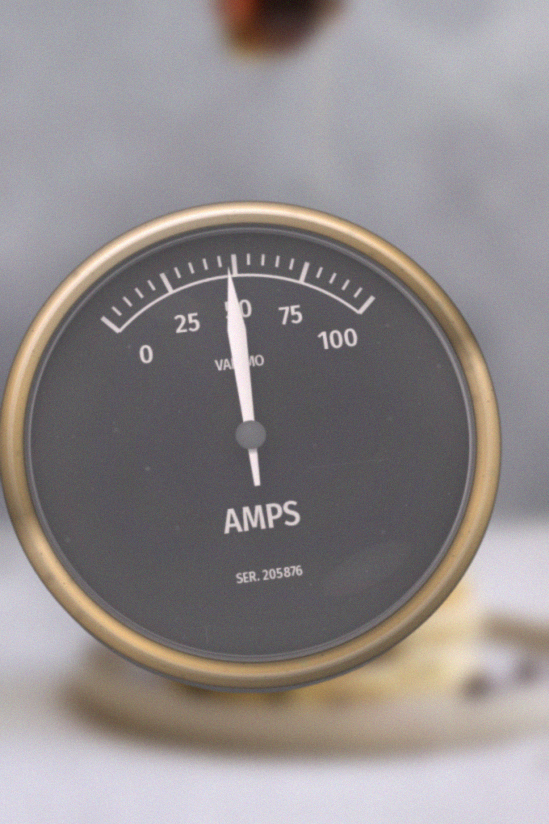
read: 47.5; A
